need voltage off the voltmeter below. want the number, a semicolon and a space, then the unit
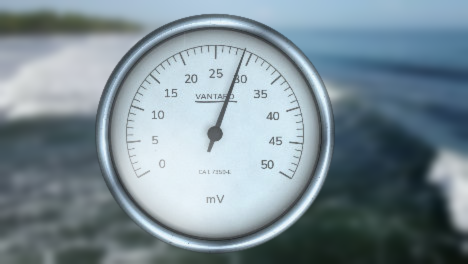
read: 29; mV
